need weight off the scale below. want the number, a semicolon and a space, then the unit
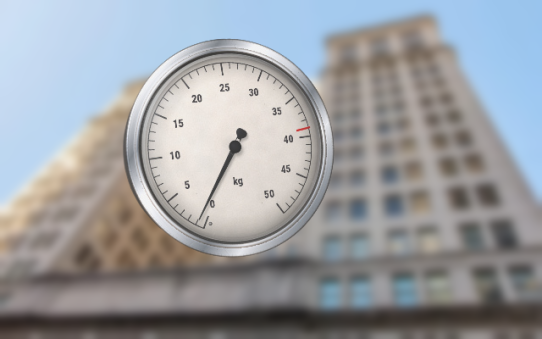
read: 1; kg
